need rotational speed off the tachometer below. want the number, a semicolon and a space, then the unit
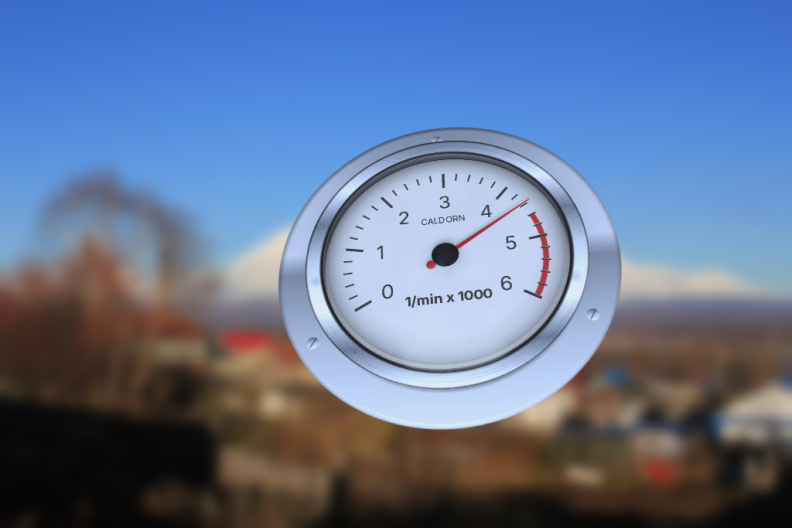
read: 4400; rpm
